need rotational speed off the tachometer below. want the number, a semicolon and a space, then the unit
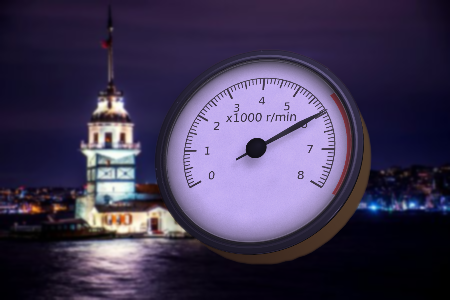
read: 6000; rpm
